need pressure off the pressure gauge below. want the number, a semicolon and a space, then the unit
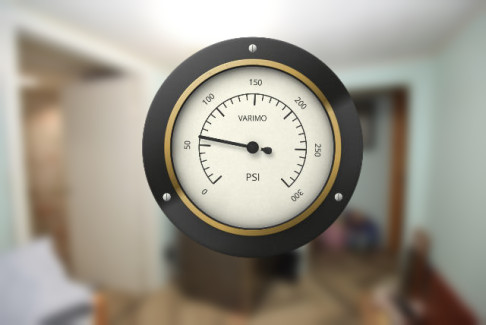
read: 60; psi
